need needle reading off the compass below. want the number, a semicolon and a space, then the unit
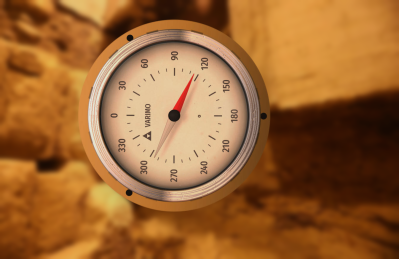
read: 115; °
